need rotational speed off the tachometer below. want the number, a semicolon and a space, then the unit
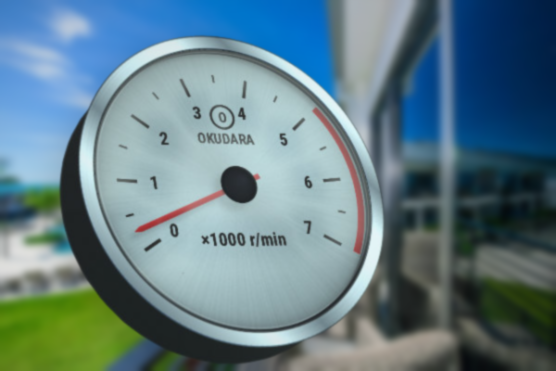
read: 250; rpm
